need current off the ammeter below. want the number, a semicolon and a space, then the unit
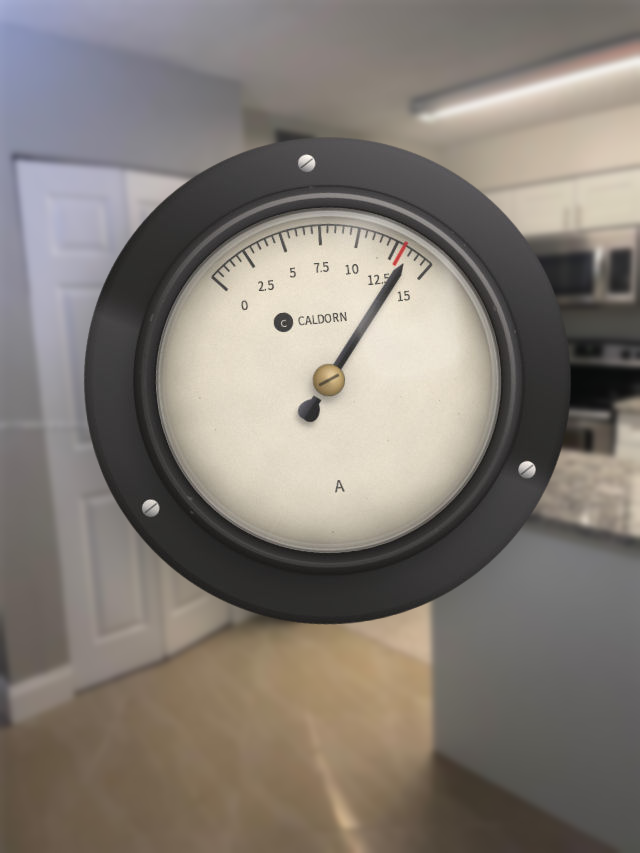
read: 13.5; A
